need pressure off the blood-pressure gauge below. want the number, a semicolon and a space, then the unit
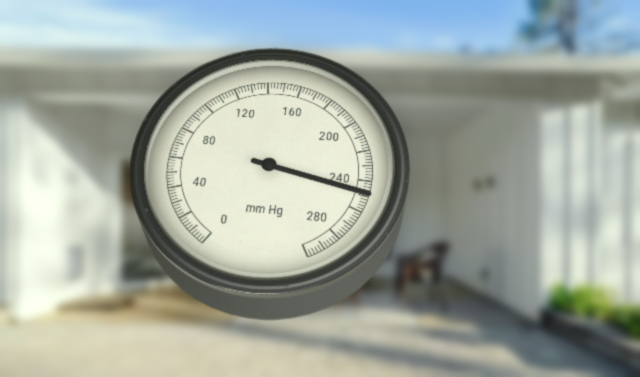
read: 250; mmHg
